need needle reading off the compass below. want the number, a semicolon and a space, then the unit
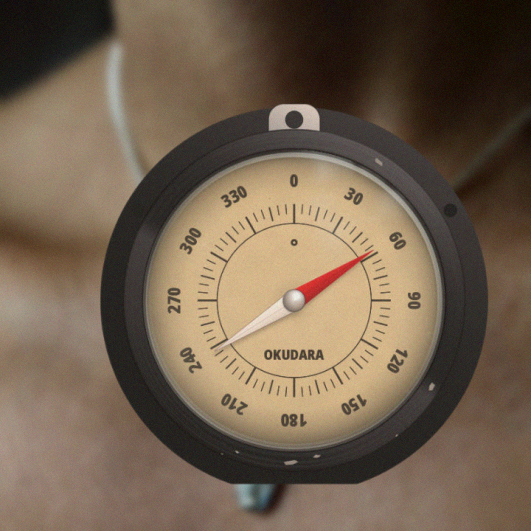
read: 57.5; °
